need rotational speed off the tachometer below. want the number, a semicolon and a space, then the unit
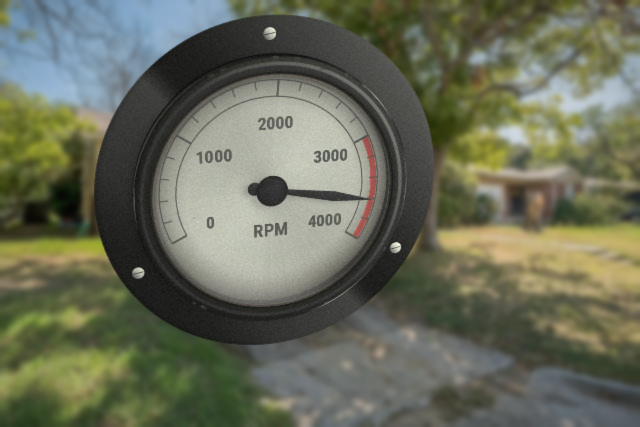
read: 3600; rpm
